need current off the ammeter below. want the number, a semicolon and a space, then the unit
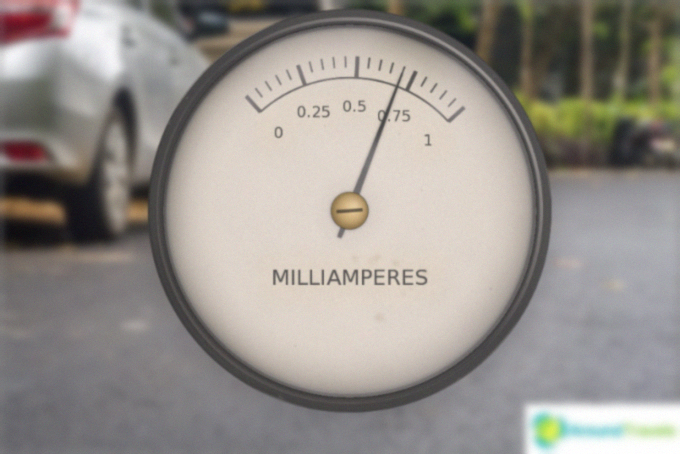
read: 0.7; mA
